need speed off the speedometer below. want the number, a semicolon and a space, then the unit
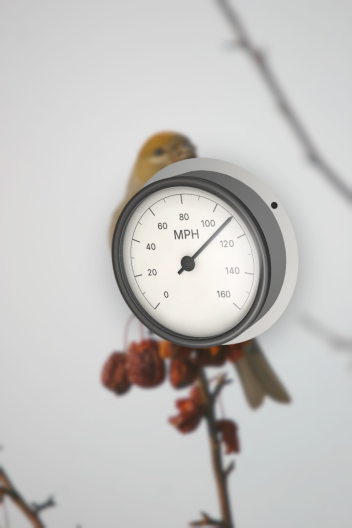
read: 110; mph
